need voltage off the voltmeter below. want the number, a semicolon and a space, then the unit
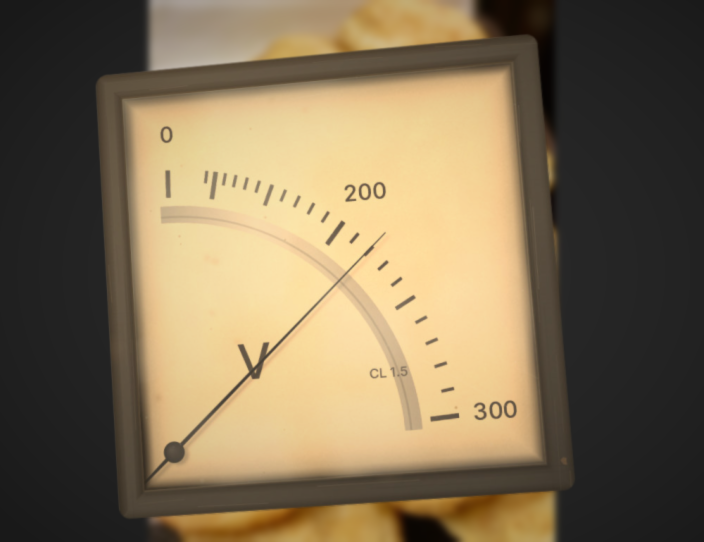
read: 220; V
